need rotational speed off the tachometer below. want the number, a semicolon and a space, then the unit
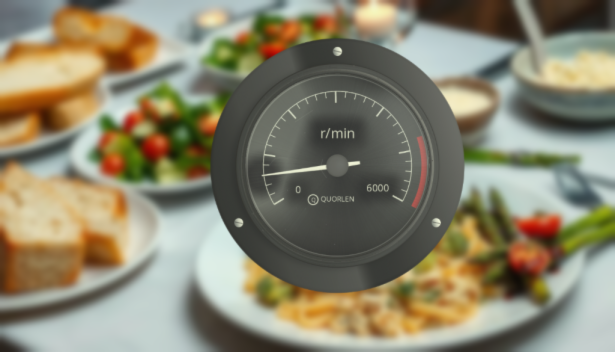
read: 600; rpm
